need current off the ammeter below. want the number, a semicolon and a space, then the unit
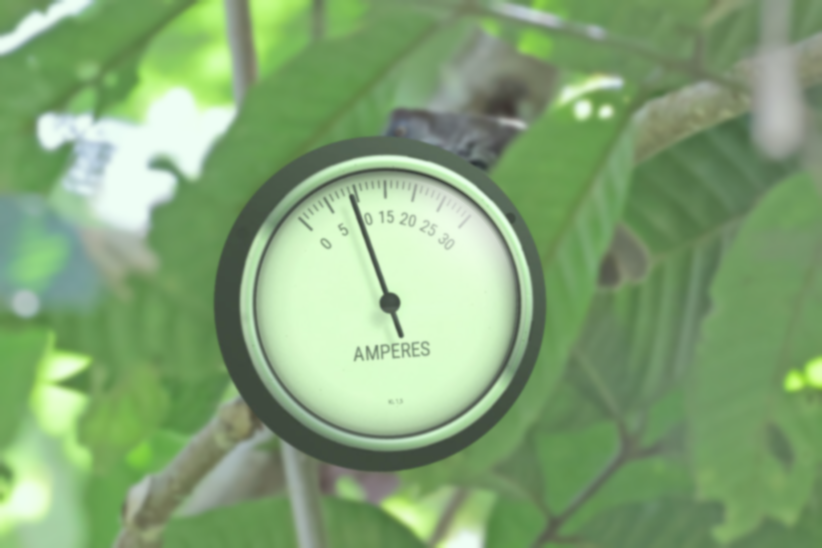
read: 9; A
